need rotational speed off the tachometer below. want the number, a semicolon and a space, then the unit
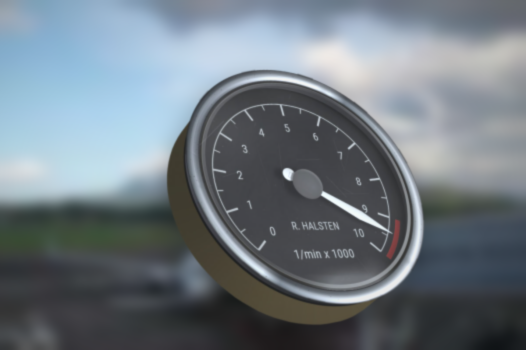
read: 9500; rpm
